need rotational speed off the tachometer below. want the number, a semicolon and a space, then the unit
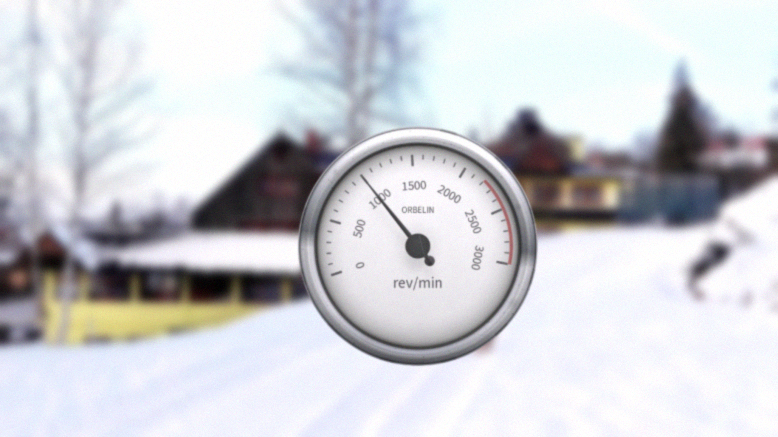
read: 1000; rpm
